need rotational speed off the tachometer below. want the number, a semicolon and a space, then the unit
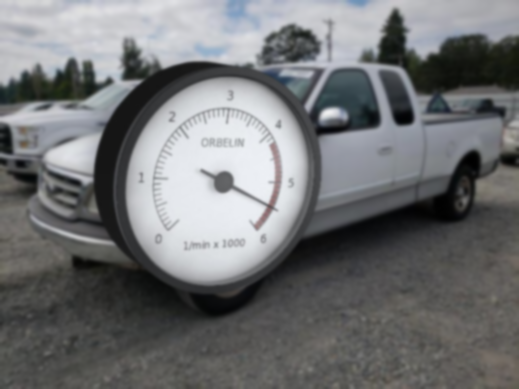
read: 5500; rpm
